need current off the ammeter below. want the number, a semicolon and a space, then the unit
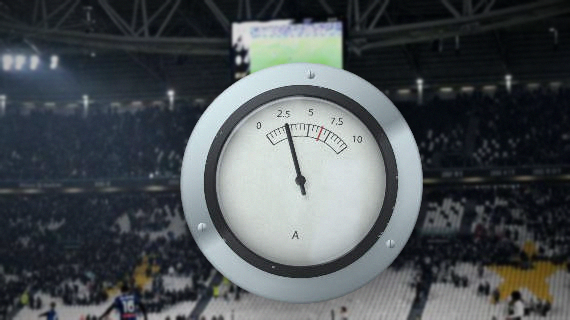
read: 2.5; A
